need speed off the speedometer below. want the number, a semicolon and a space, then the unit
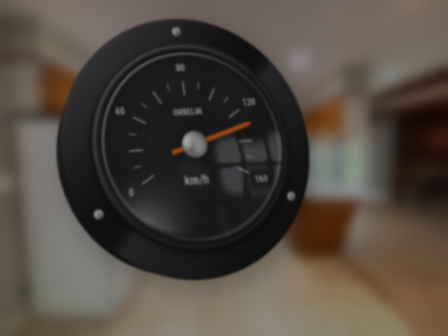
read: 130; km/h
